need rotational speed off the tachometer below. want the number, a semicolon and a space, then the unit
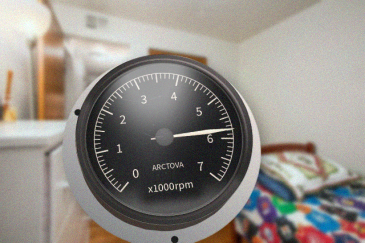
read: 5800; rpm
